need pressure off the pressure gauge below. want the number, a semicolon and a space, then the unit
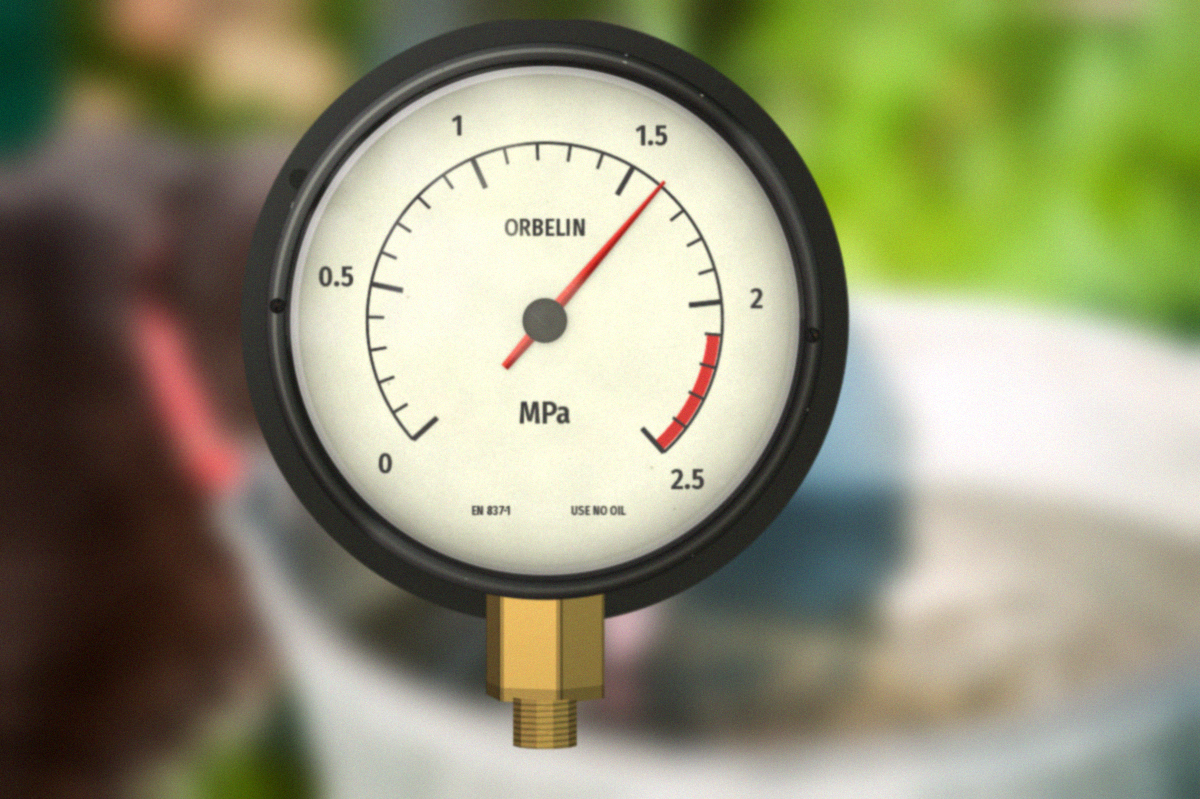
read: 1.6; MPa
